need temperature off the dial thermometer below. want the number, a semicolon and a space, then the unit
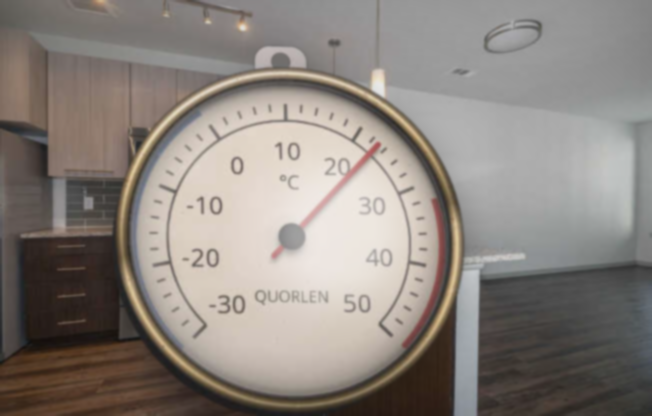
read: 23; °C
